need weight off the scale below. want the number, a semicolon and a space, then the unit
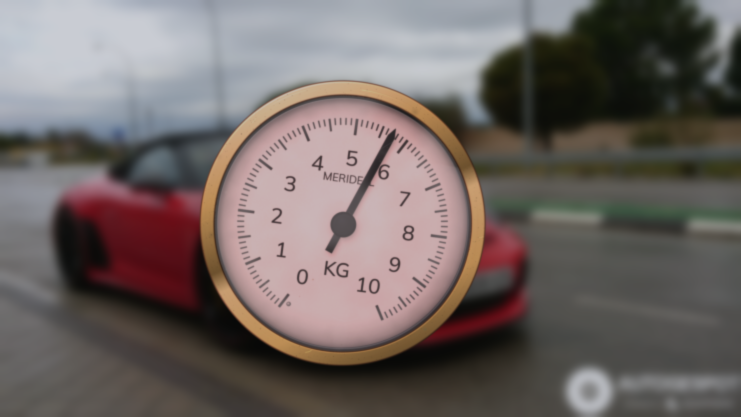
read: 5.7; kg
